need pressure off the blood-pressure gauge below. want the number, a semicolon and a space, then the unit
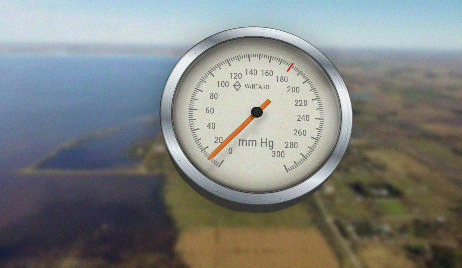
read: 10; mmHg
